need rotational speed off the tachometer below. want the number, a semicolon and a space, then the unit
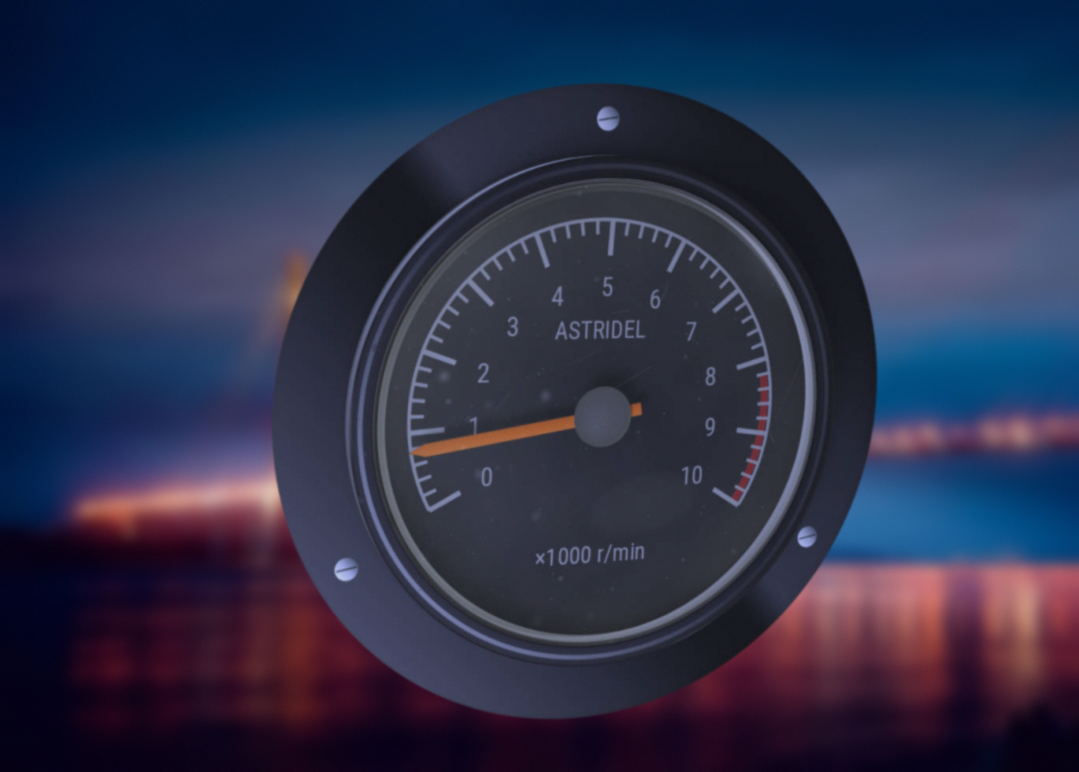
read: 800; rpm
